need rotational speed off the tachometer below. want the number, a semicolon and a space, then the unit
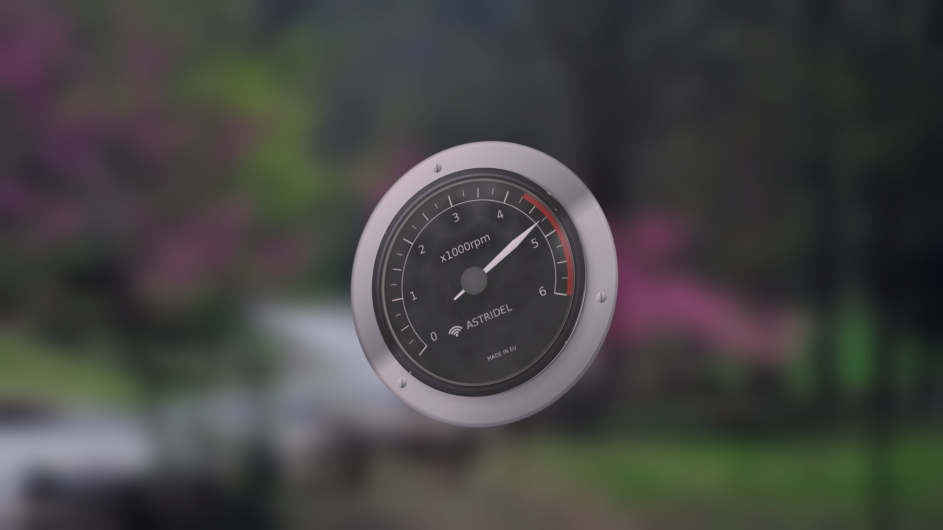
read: 4750; rpm
